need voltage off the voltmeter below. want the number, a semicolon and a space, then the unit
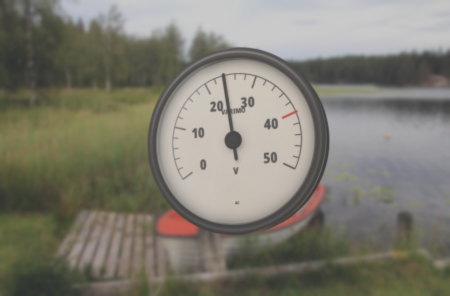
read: 24; V
